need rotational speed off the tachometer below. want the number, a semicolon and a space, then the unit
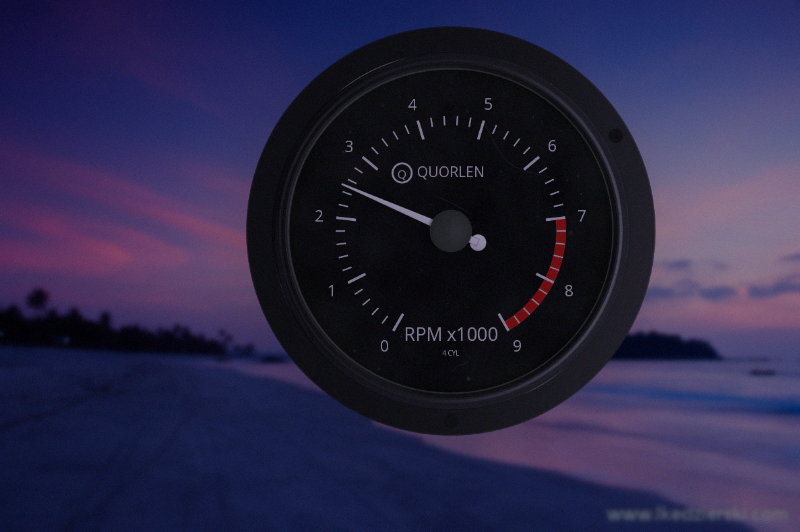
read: 2500; rpm
